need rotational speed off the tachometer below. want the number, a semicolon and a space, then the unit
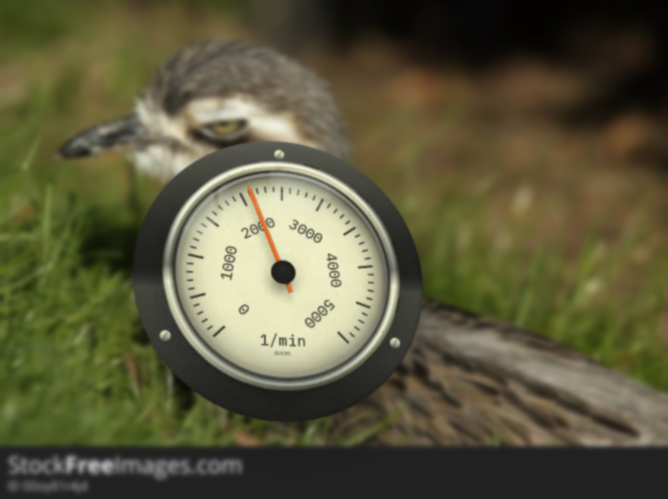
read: 2100; rpm
